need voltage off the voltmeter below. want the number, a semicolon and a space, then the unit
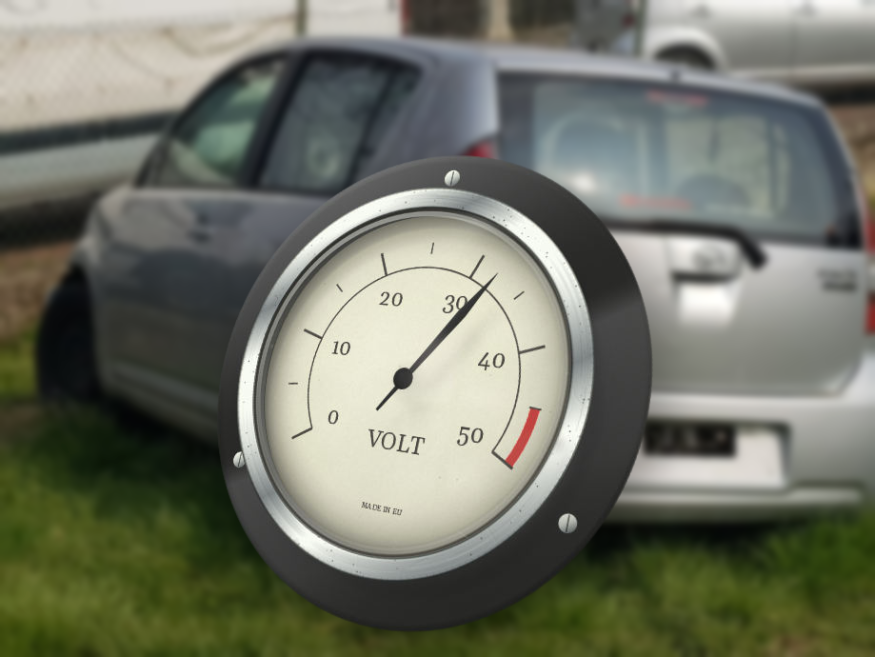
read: 32.5; V
